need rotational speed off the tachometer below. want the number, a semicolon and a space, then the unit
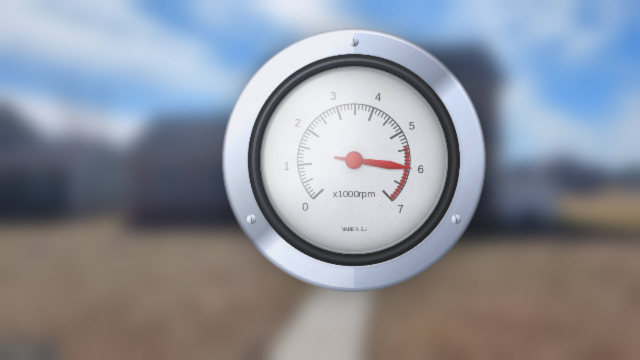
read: 6000; rpm
